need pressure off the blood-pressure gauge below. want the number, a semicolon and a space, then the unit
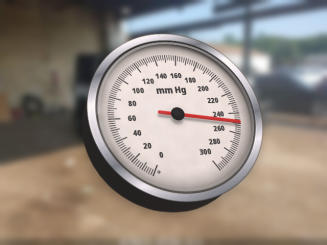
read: 250; mmHg
